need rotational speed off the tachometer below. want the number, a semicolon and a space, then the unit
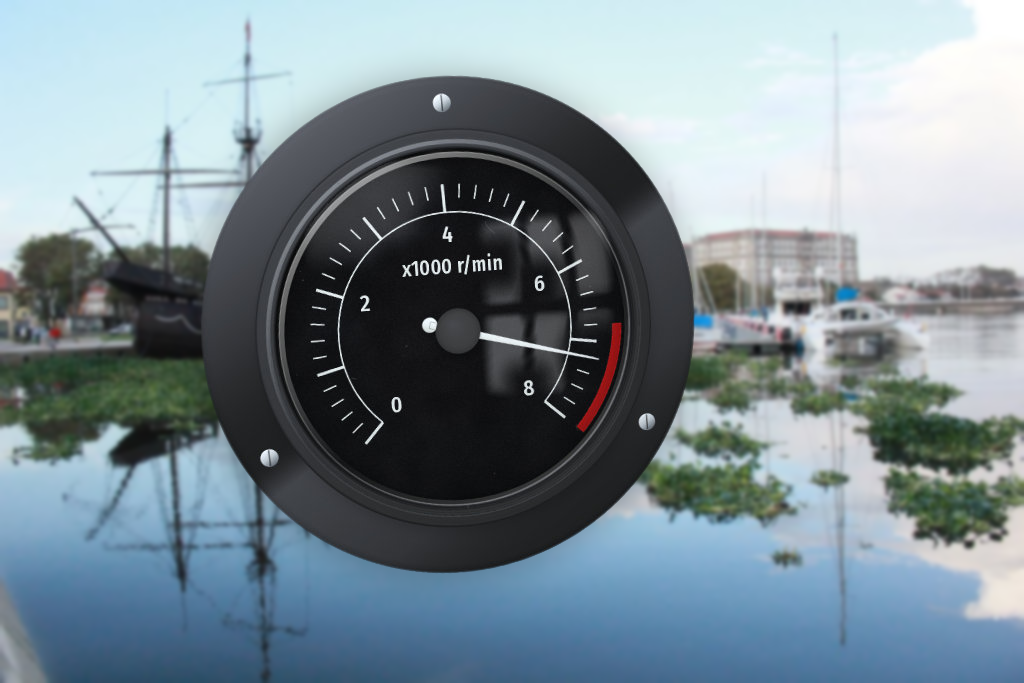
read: 7200; rpm
